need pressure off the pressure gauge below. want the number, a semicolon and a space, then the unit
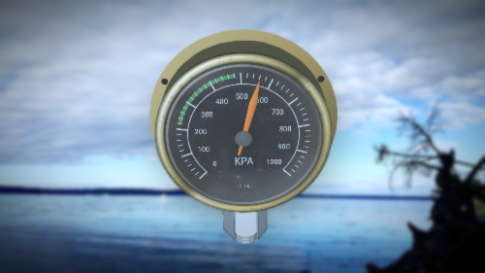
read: 560; kPa
